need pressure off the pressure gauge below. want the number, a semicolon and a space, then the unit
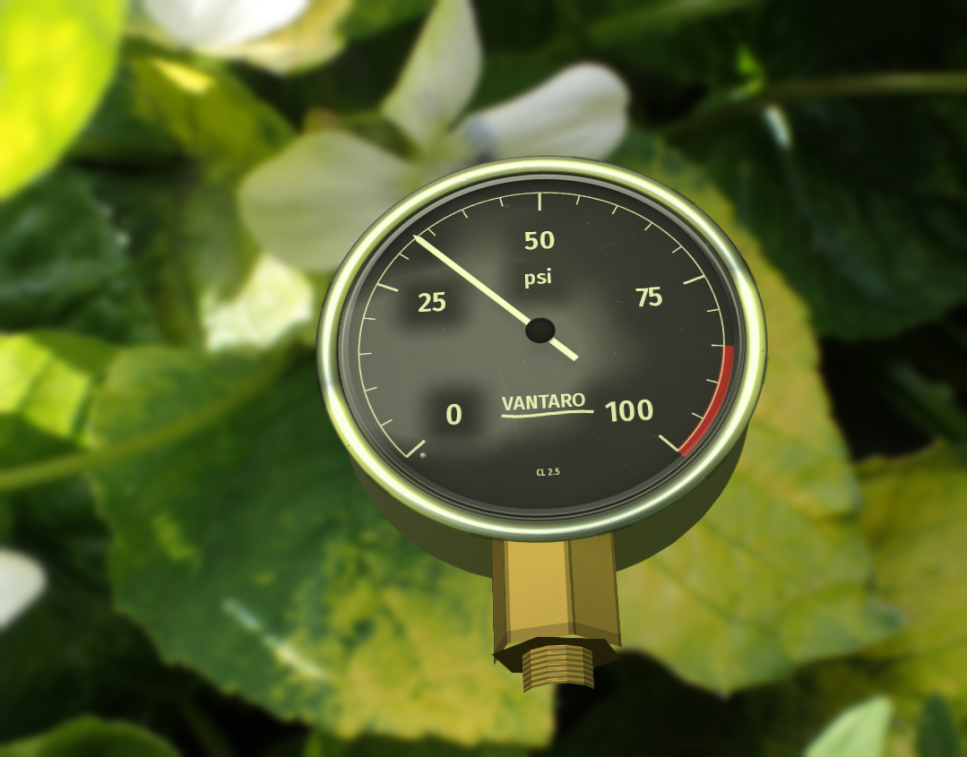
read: 32.5; psi
